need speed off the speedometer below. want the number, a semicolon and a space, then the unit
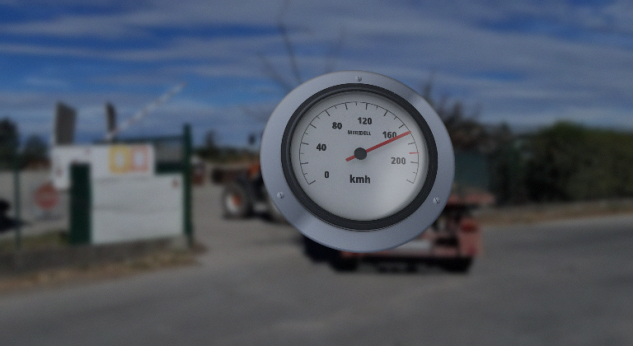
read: 170; km/h
